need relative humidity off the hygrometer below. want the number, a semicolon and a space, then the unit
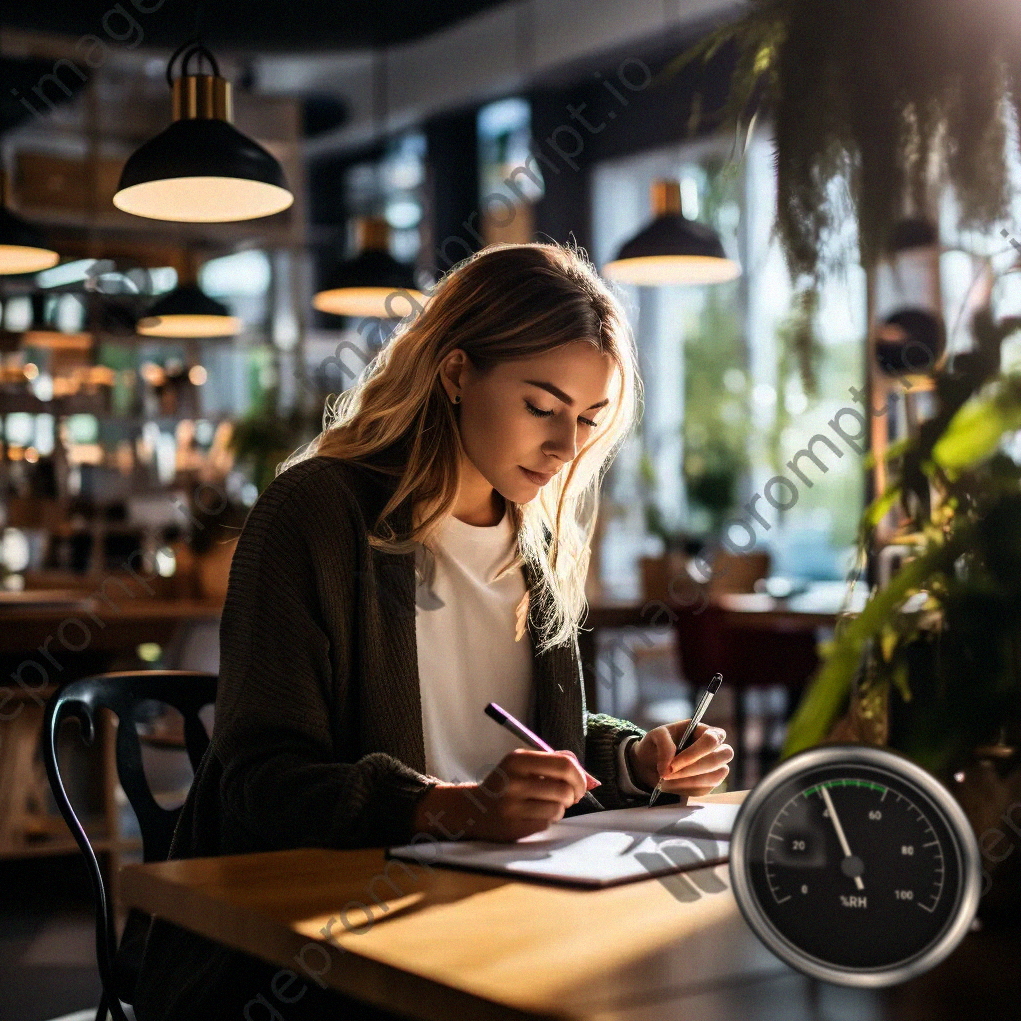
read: 42; %
